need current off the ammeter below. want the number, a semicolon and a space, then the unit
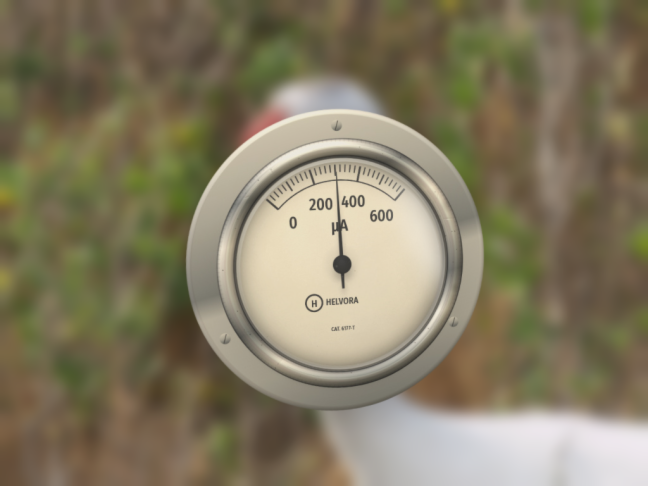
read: 300; µA
